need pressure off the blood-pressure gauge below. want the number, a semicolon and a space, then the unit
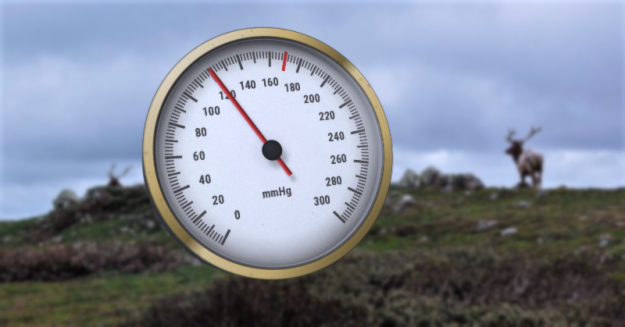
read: 120; mmHg
